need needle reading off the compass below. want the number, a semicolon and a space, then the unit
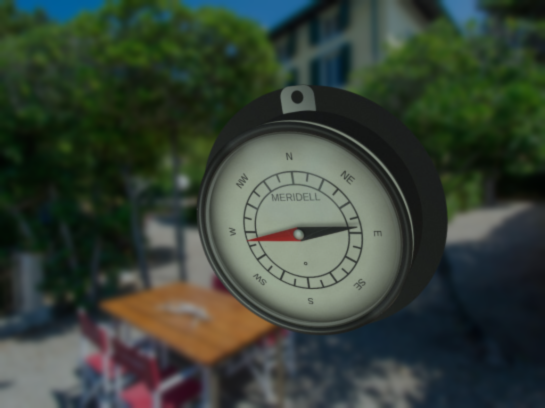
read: 262.5; °
